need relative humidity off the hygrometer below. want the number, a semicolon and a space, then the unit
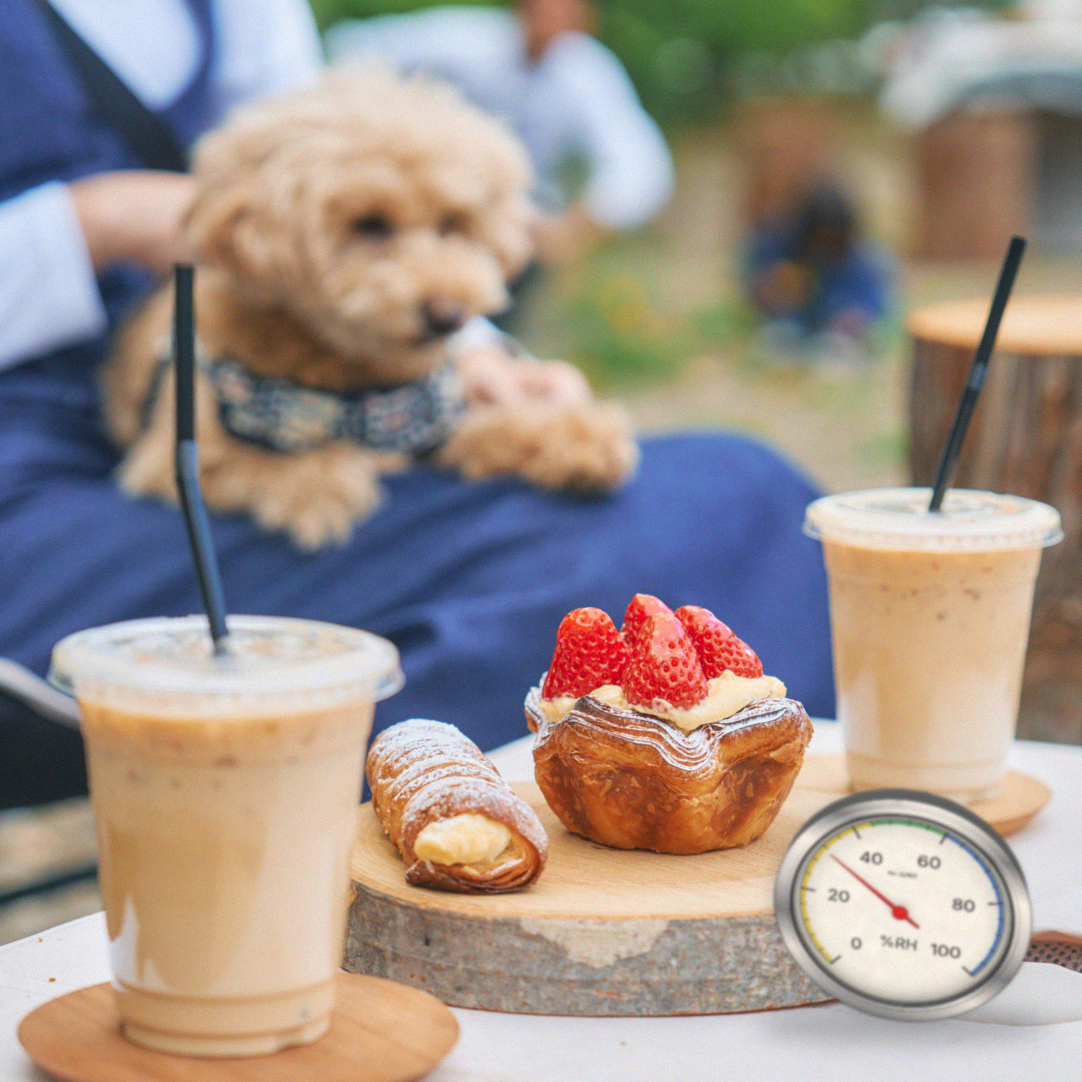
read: 32; %
